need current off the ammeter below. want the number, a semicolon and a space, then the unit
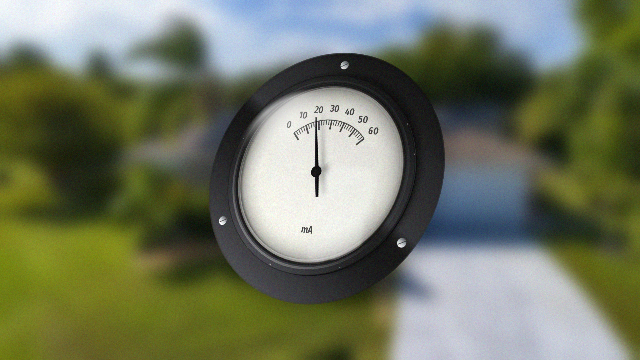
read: 20; mA
